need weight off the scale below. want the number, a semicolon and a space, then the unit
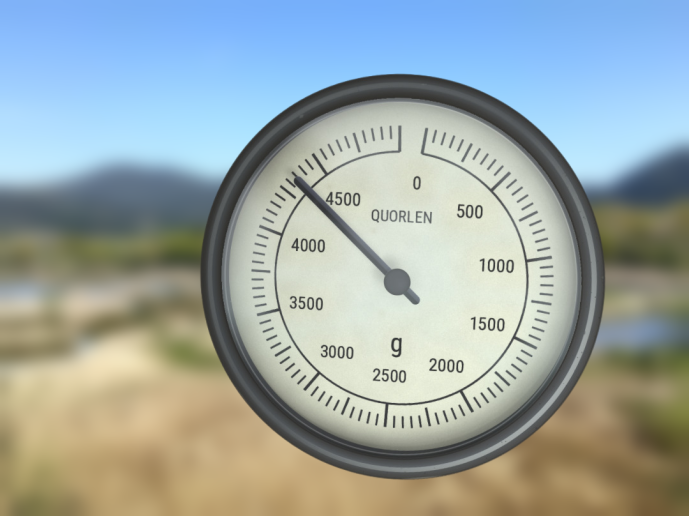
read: 4350; g
